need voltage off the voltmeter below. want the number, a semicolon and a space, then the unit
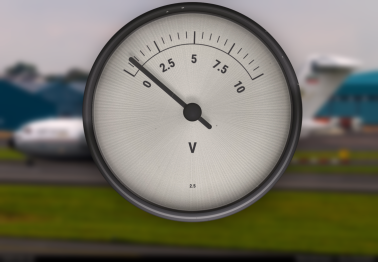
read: 0.75; V
